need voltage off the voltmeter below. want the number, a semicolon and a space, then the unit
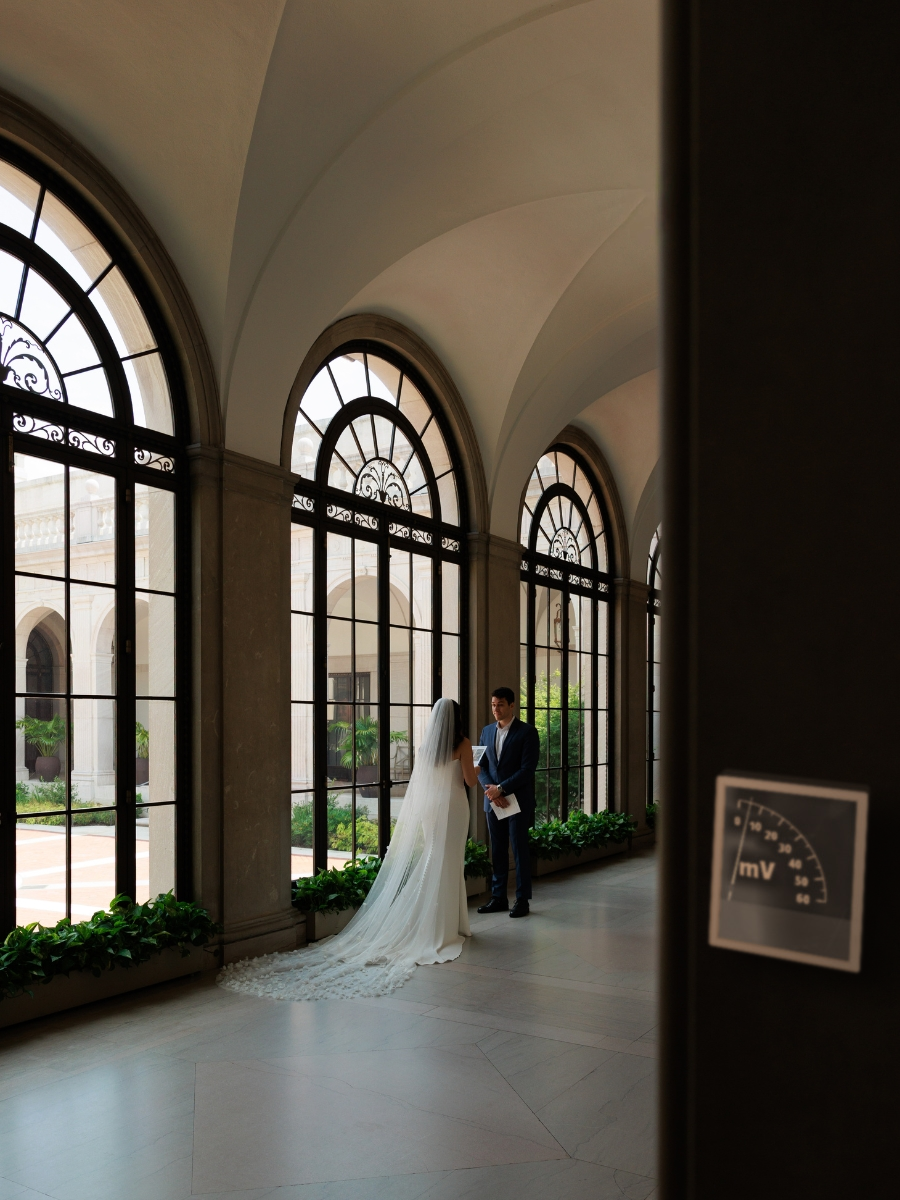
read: 5; mV
